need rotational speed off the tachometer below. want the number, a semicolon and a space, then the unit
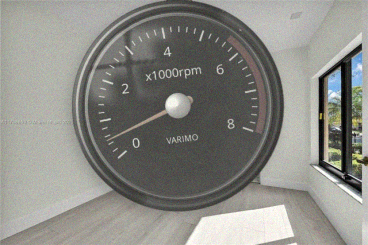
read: 500; rpm
